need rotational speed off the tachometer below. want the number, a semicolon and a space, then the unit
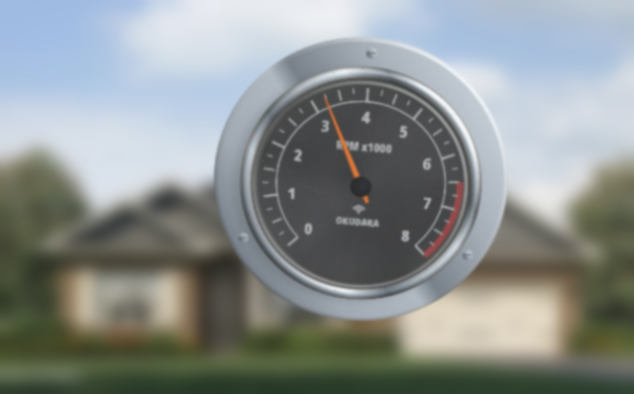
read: 3250; rpm
